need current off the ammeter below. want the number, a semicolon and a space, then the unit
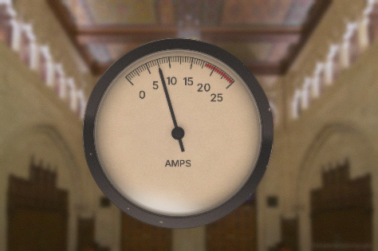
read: 7.5; A
